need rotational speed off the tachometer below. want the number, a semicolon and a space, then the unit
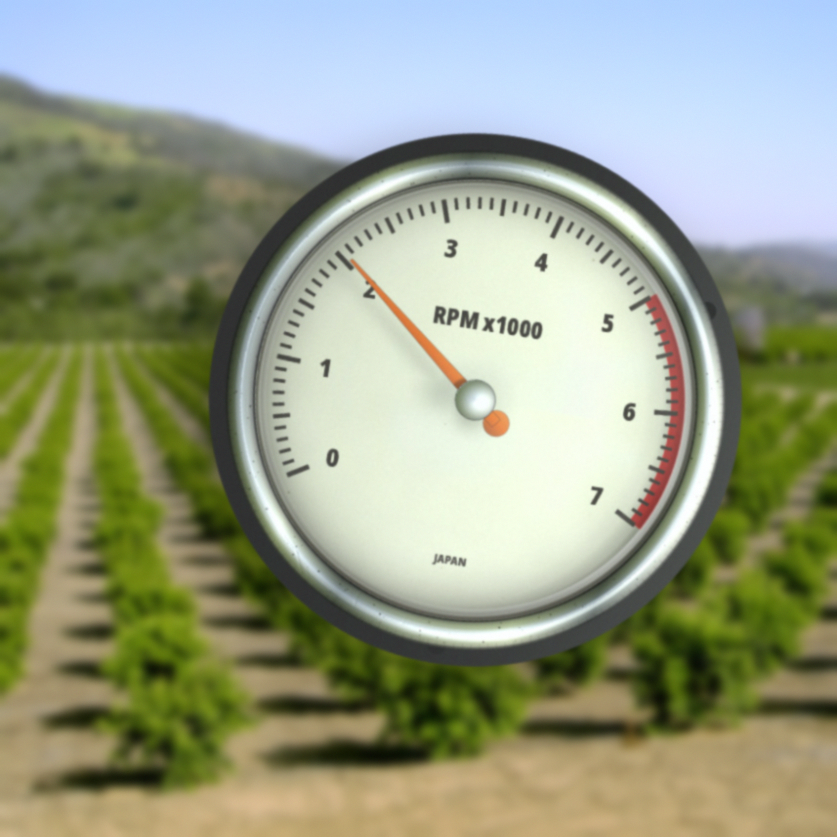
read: 2050; rpm
